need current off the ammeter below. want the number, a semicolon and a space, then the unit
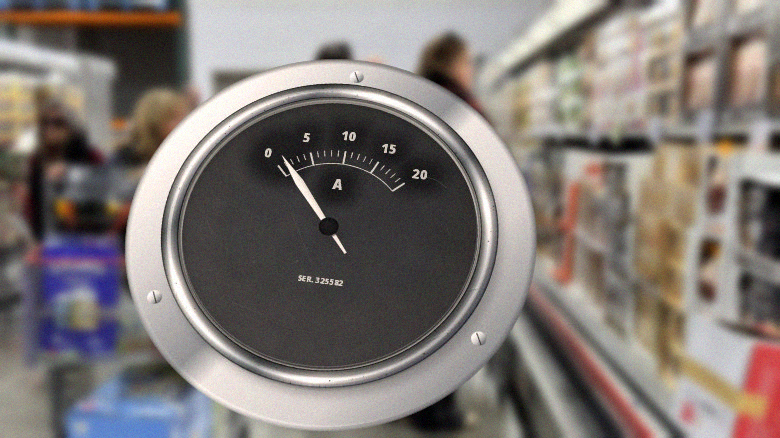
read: 1; A
